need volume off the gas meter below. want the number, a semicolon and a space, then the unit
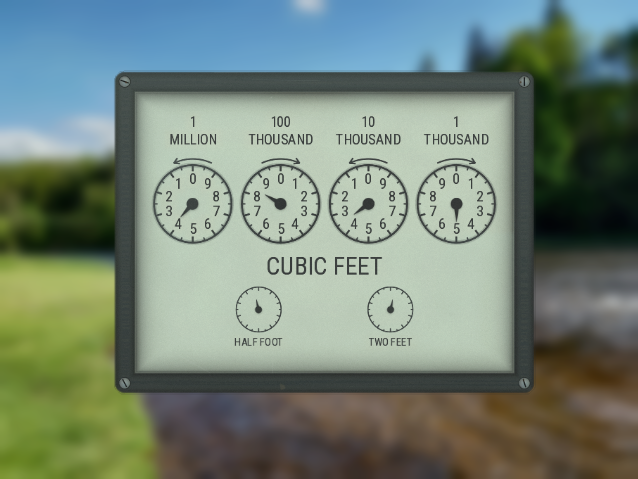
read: 383500; ft³
